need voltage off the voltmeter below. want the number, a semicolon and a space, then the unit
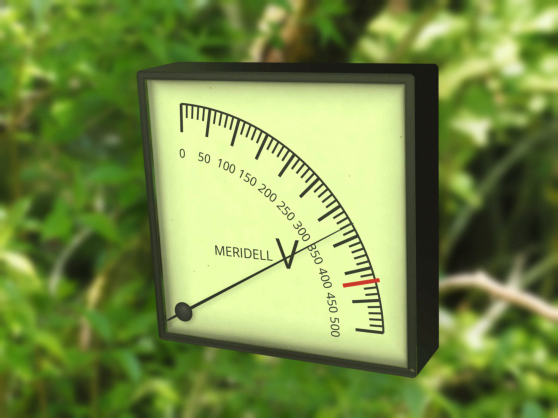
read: 330; V
